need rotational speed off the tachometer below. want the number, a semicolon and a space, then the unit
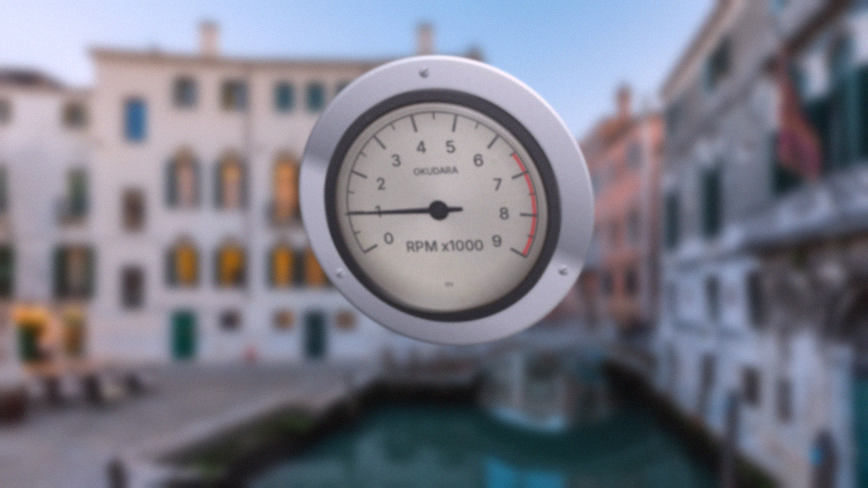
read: 1000; rpm
